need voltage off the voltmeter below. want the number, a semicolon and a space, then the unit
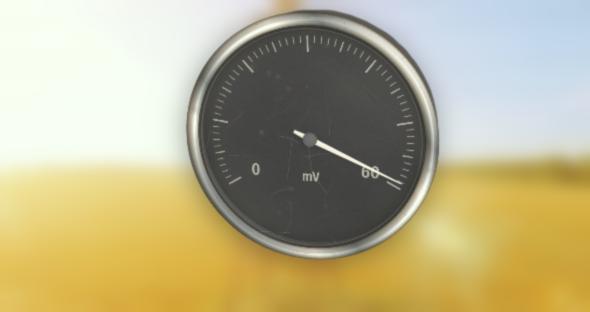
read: 59; mV
